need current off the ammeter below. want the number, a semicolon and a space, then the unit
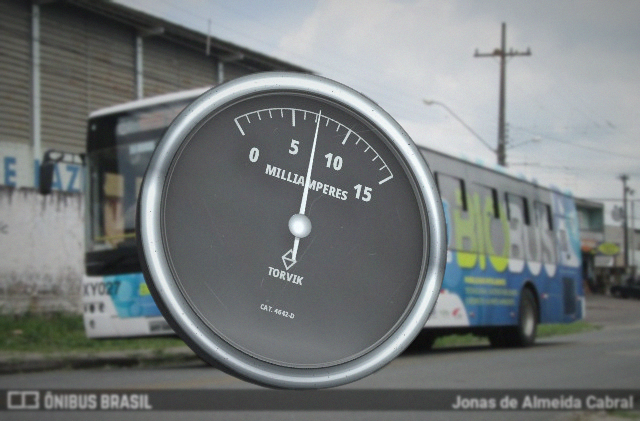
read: 7; mA
